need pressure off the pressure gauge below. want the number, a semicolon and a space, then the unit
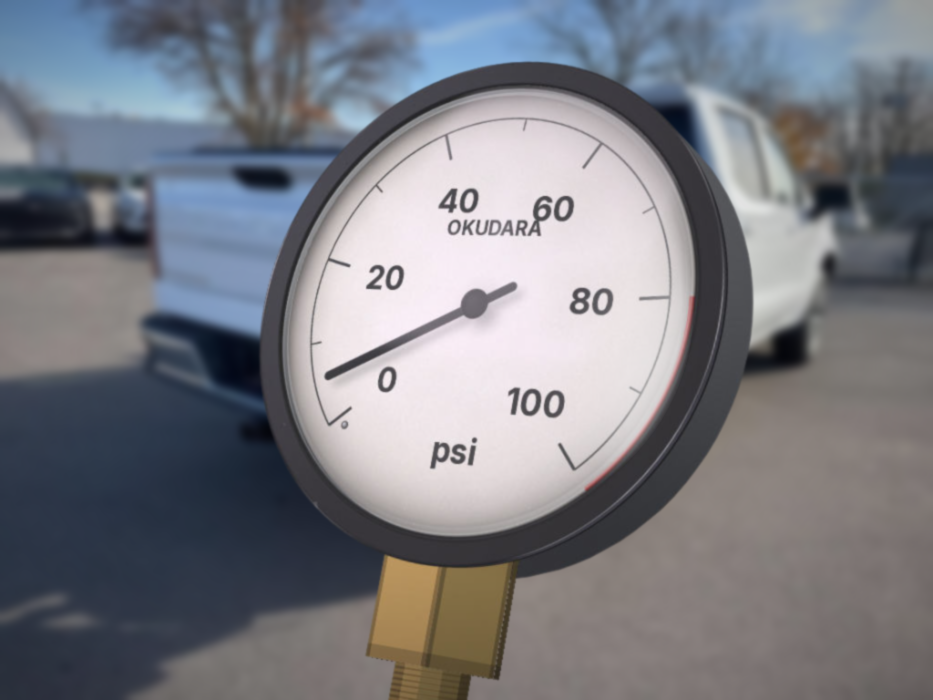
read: 5; psi
